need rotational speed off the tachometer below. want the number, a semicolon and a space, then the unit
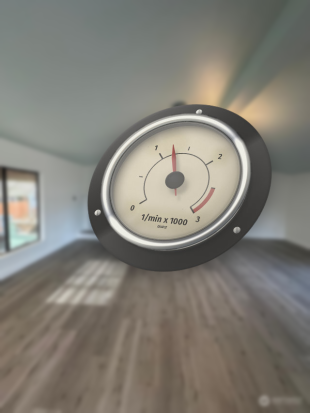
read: 1250; rpm
